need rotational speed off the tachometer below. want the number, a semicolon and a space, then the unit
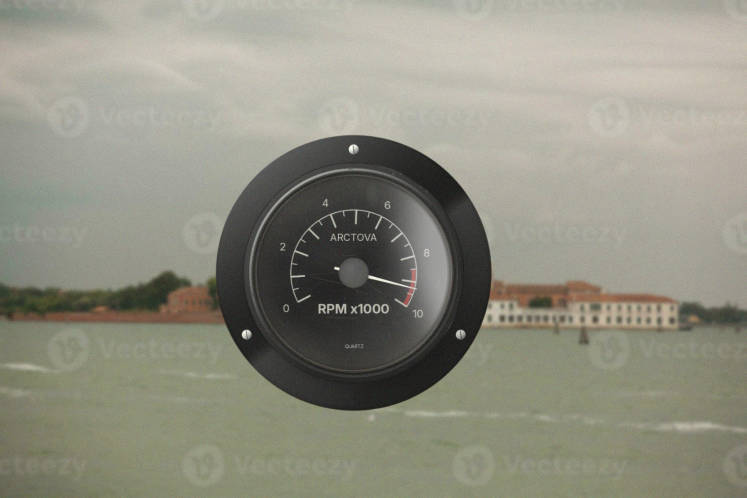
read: 9250; rpm
